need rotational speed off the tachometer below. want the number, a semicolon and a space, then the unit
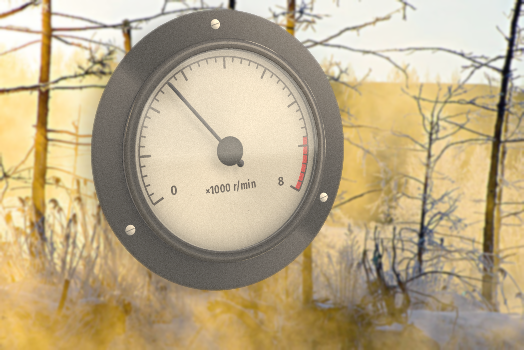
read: 2600; rpm
